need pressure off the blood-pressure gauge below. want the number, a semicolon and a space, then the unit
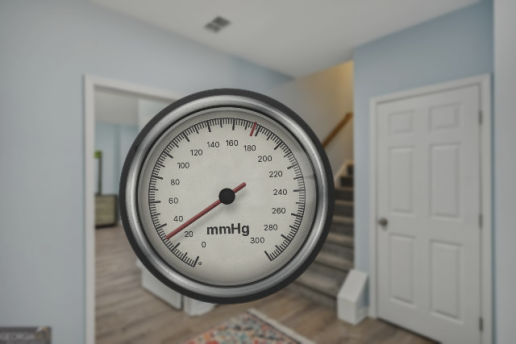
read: 30; mmHg
